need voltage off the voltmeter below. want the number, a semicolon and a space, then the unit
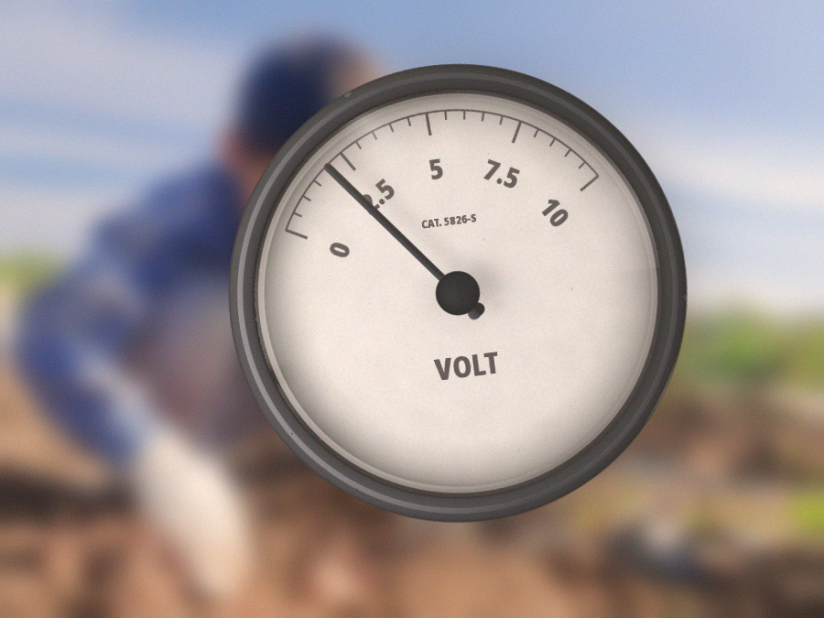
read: 2; V
